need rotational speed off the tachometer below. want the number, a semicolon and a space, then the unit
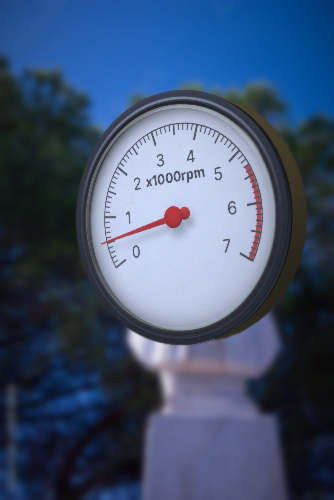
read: 500; rpm
